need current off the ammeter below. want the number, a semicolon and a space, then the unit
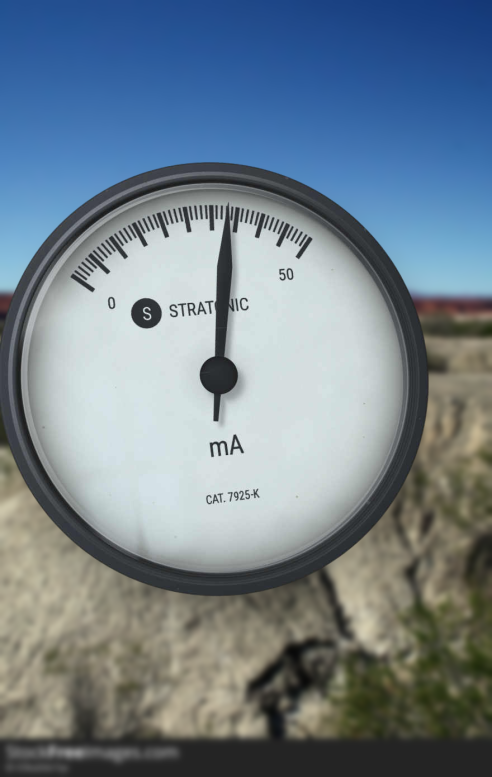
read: 33; mA
